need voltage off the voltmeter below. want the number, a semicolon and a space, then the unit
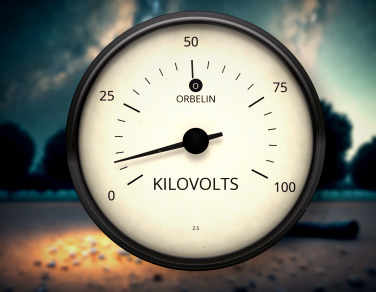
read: 7.5; kV
